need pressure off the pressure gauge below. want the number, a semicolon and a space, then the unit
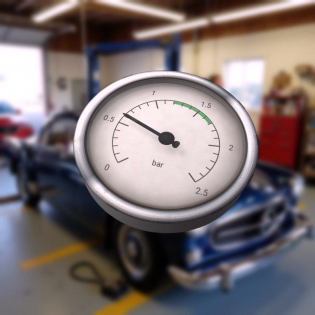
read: 0.6; bar
